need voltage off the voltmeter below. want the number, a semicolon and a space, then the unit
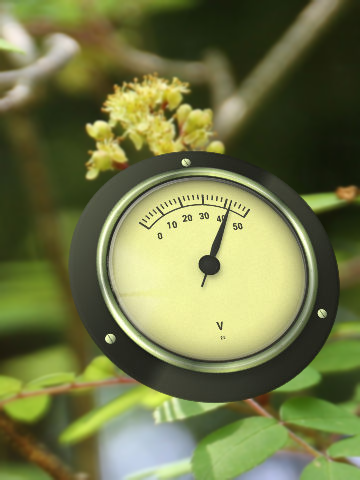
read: 42; V
